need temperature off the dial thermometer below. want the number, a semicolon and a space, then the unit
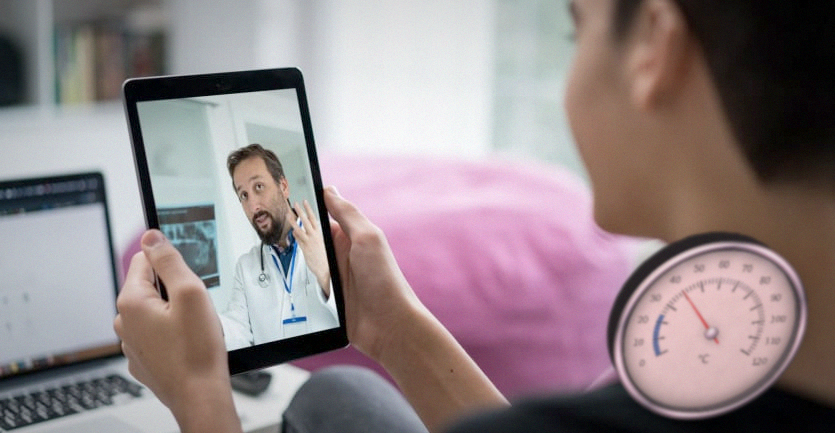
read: 40; °C
